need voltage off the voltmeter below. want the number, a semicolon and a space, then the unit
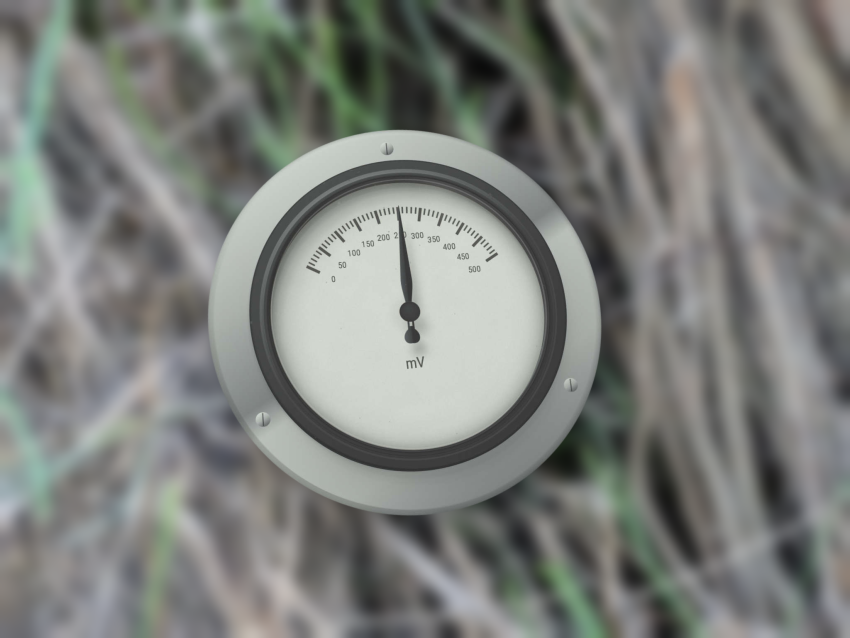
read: 250; mV
